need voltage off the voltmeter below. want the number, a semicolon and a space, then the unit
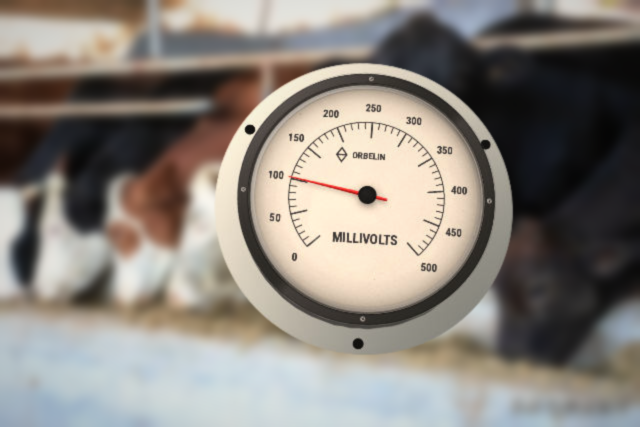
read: 100; mV
